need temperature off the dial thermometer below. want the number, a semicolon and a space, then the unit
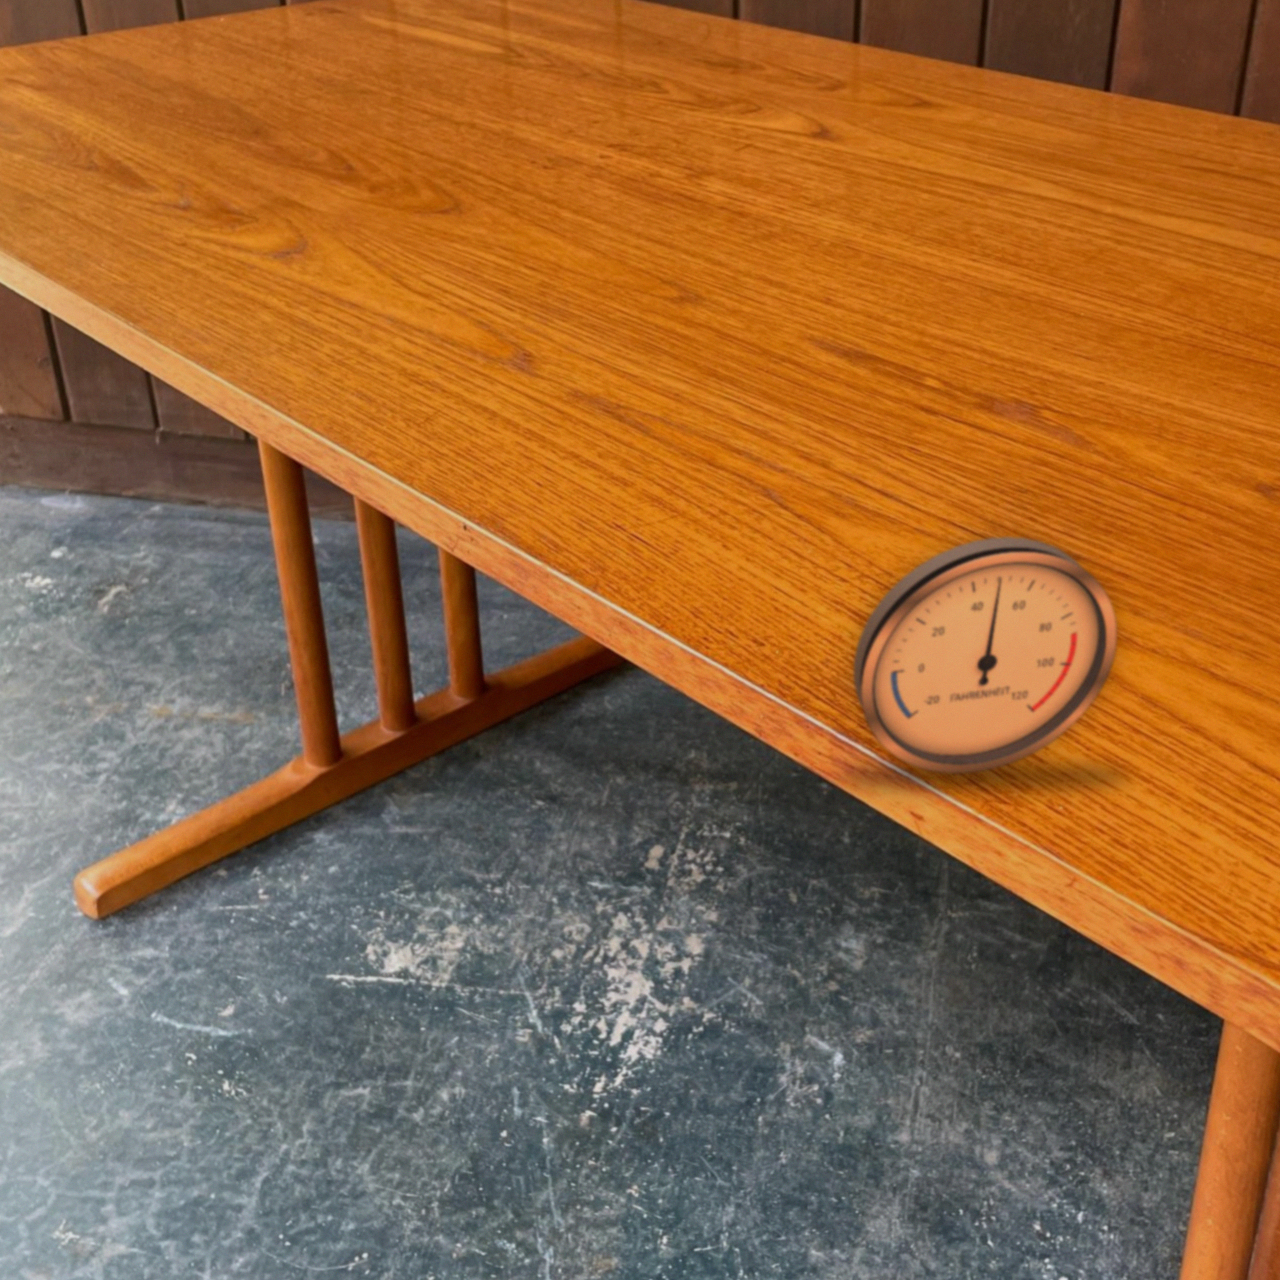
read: 48; °F
